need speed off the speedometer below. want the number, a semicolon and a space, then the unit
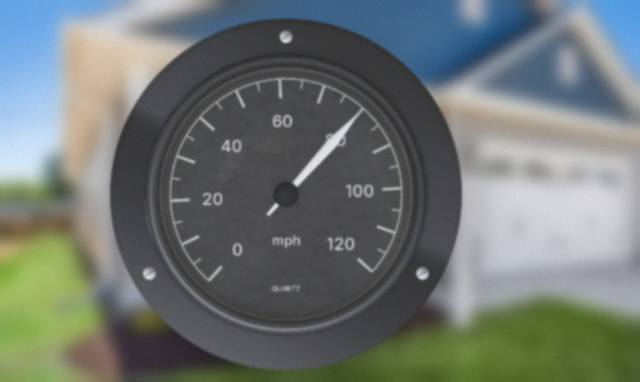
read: 80; mph
